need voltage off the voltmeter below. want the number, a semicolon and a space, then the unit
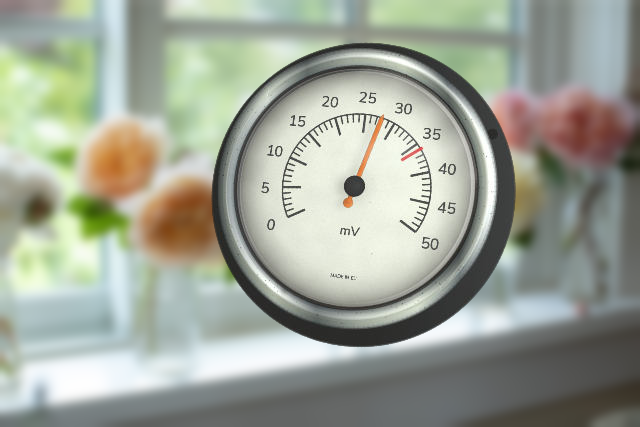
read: 28; mV
